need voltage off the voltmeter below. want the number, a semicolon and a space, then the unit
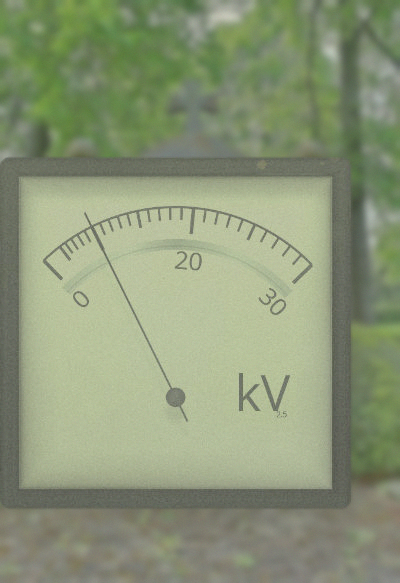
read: 10; kV
